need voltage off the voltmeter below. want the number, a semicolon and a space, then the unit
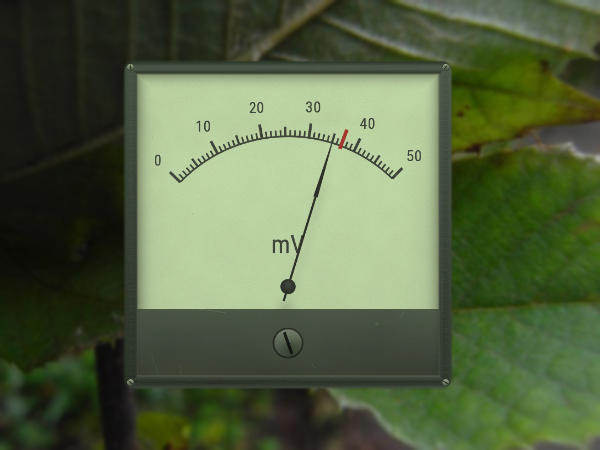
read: 35; mV
